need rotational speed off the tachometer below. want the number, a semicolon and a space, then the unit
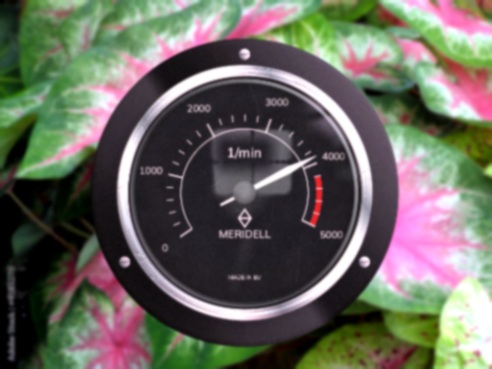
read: 3900; rpm
